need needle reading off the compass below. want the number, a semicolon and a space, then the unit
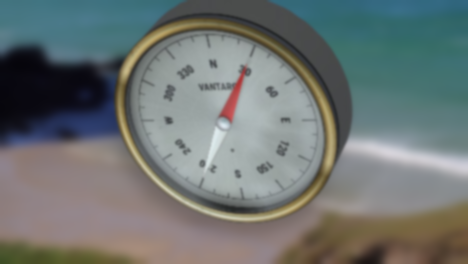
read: 30; °
